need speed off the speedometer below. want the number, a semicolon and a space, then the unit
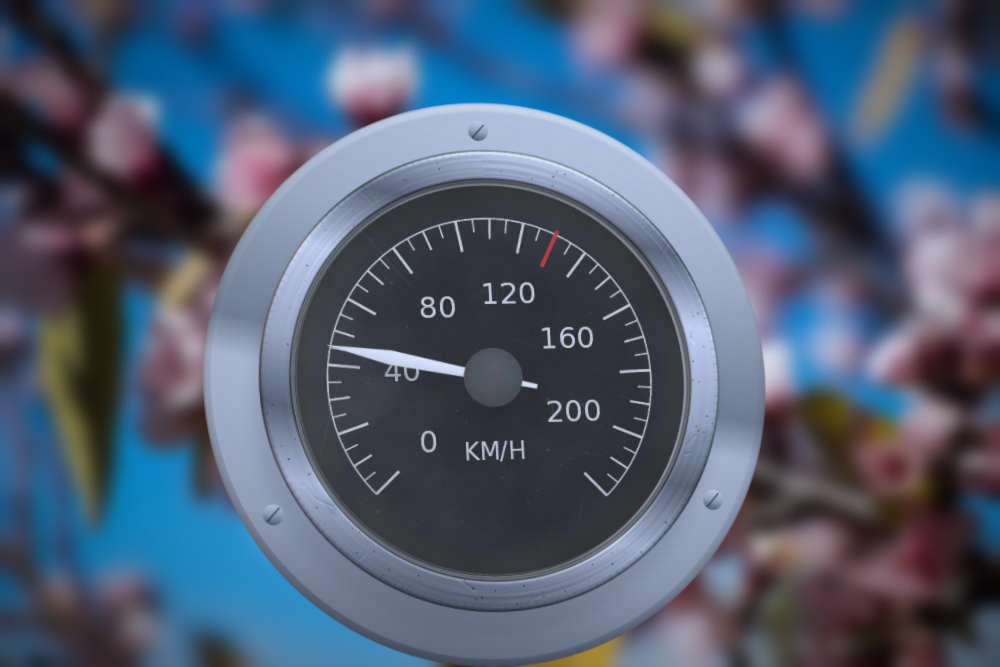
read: 45; km/h
